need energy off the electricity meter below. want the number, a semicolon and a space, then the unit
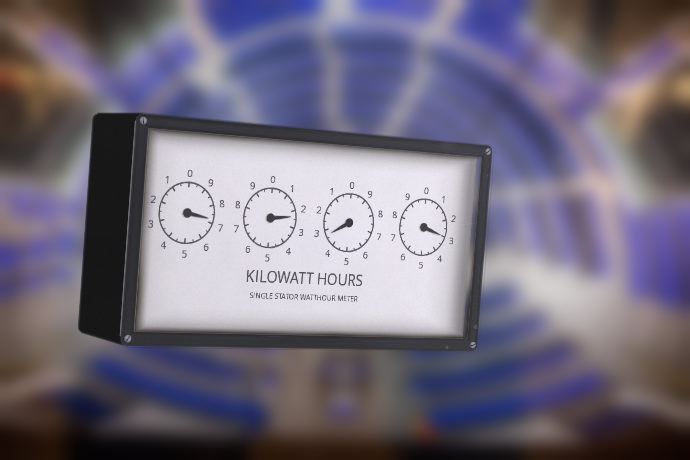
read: 7233; kWh
